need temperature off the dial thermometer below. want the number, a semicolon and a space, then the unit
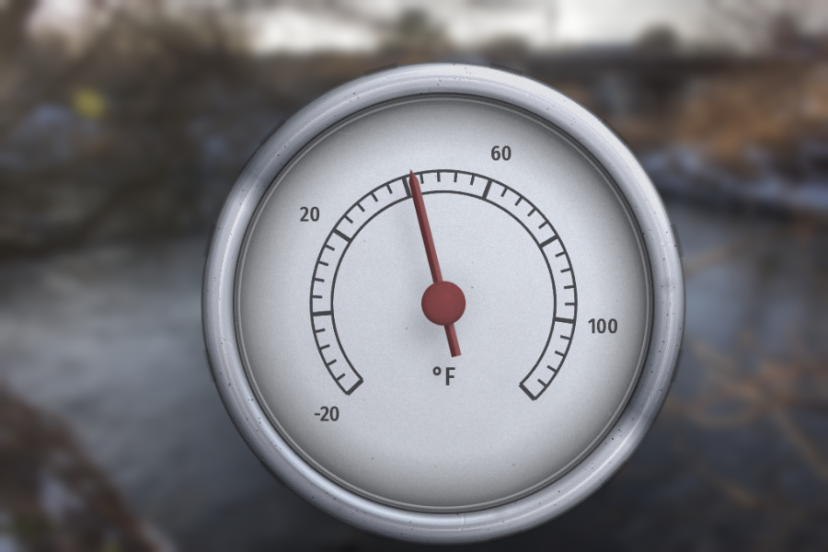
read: 42; °F
